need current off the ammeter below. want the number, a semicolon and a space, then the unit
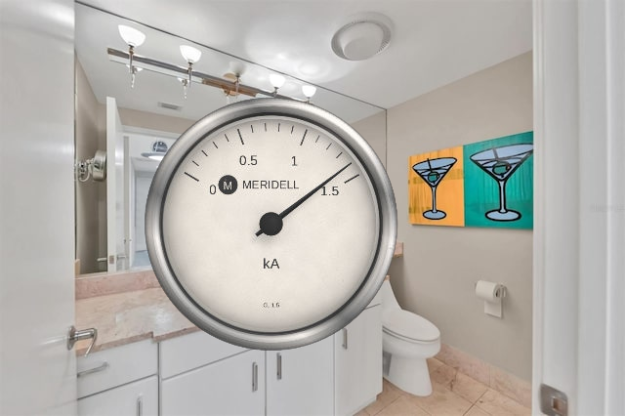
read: 1.4; kA
